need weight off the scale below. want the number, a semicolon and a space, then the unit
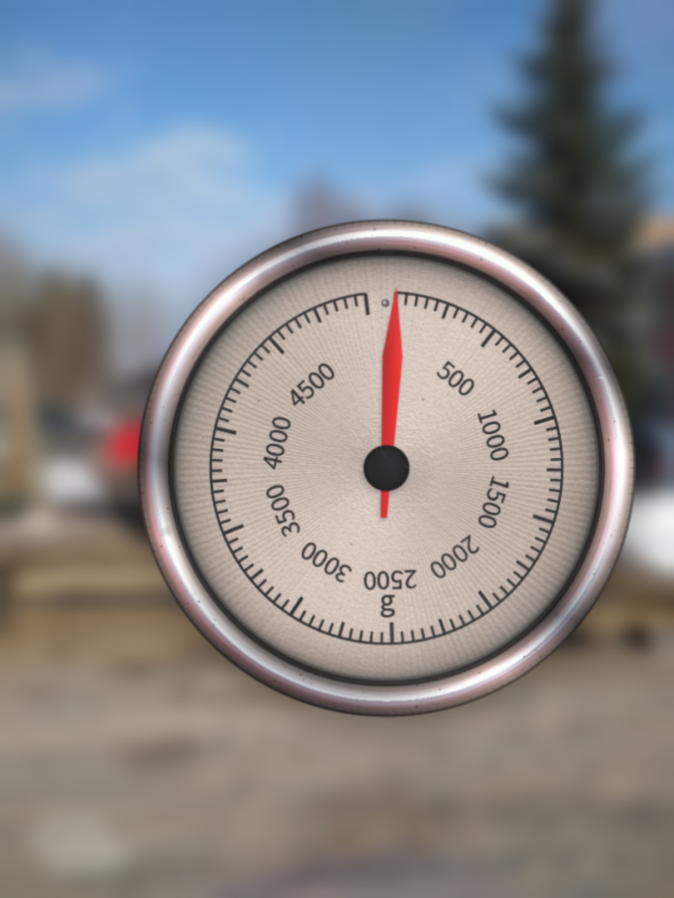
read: 0; g
